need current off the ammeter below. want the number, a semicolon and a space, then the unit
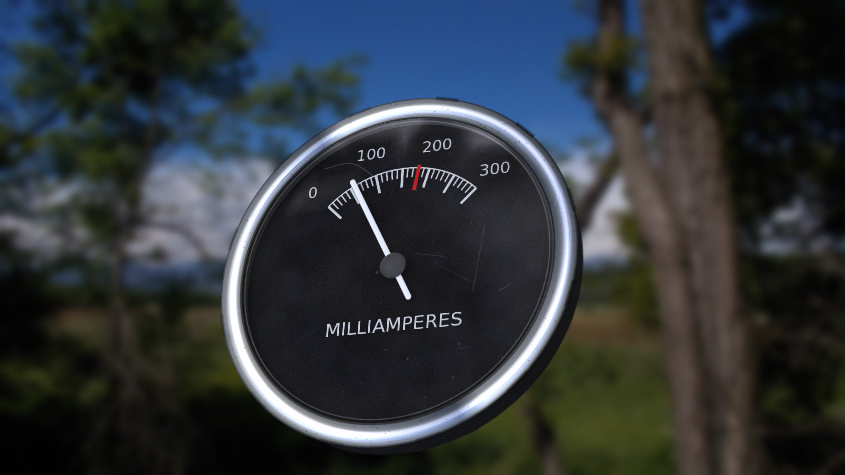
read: 60; mA
